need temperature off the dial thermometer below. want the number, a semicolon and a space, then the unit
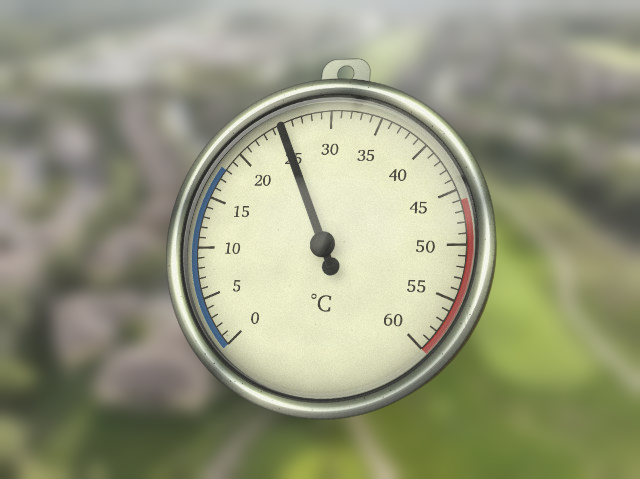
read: 25; °C
